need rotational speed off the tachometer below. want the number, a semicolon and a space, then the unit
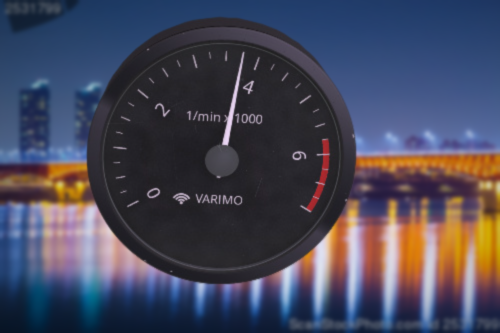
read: 3750; rpm
